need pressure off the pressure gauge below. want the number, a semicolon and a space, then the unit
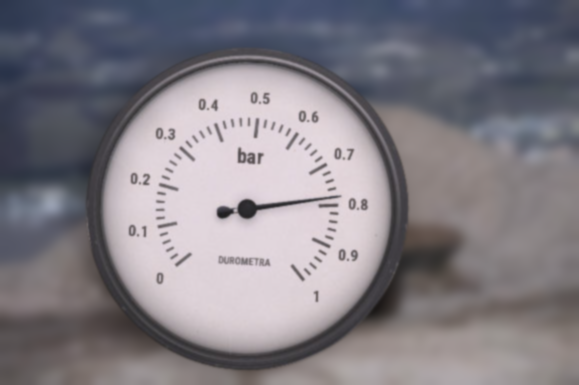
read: 0.78; bar
